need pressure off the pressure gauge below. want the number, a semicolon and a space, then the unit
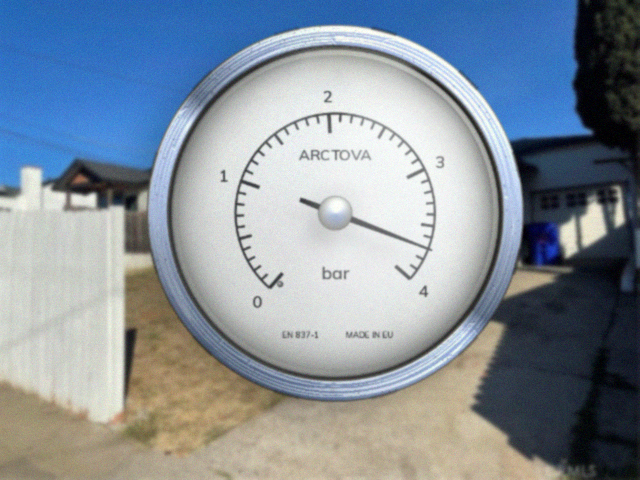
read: 3.7; bar
